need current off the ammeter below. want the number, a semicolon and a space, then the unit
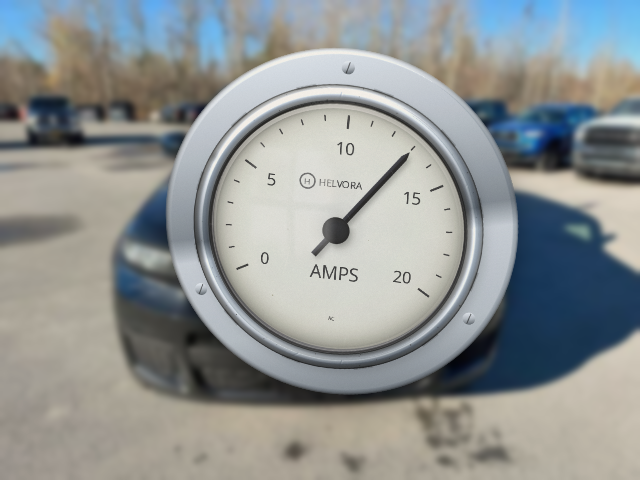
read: 13; A
